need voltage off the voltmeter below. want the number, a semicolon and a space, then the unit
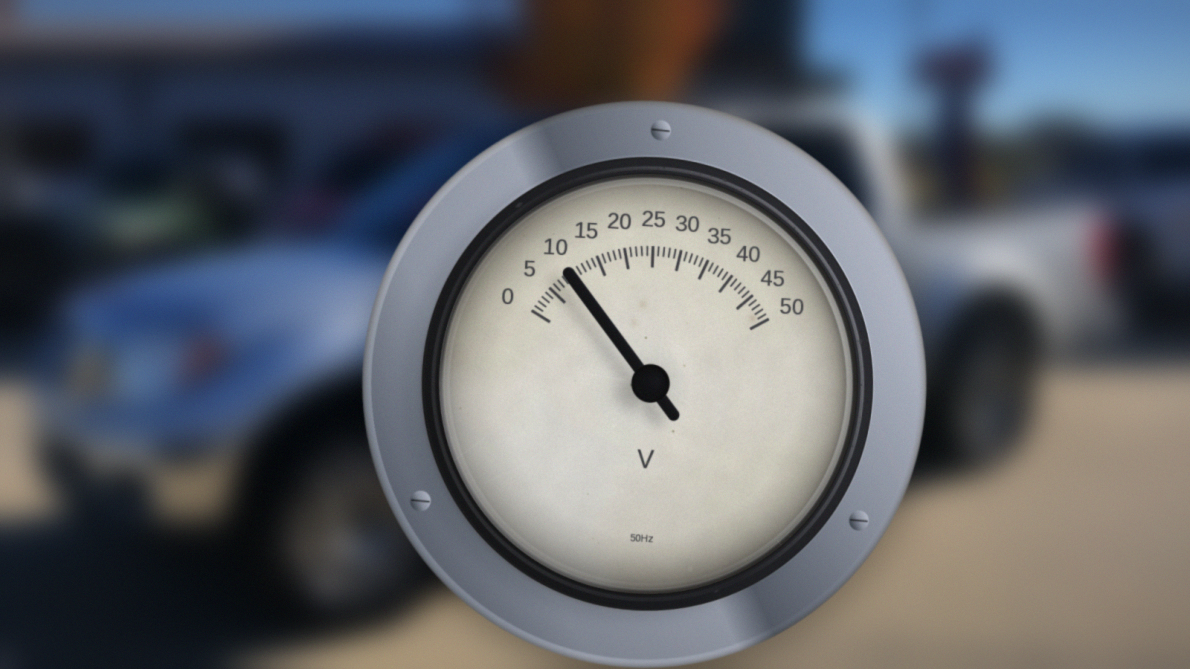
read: 9; V
